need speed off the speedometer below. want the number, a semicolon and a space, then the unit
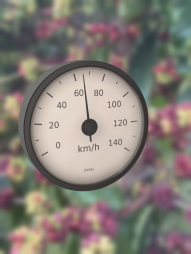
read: 65; km/h
